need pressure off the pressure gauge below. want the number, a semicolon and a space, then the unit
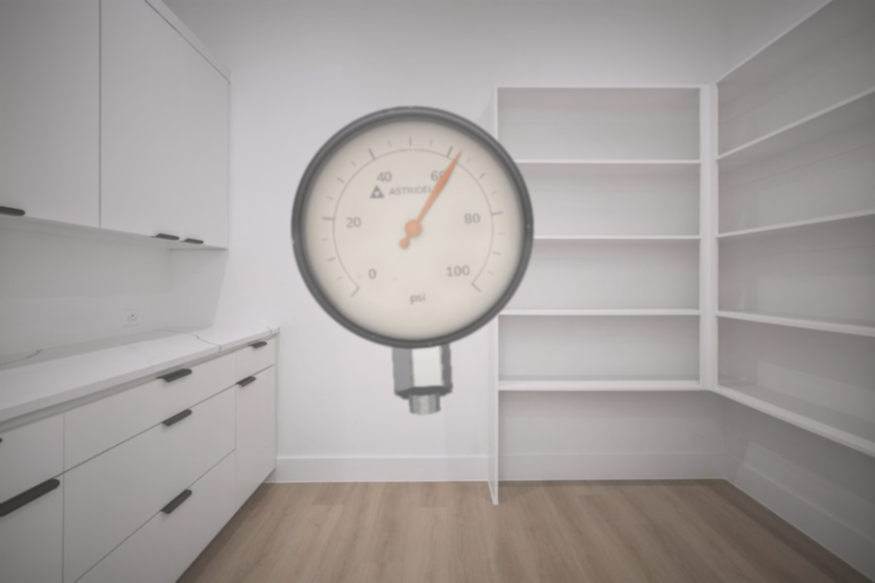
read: 62.5; psi
